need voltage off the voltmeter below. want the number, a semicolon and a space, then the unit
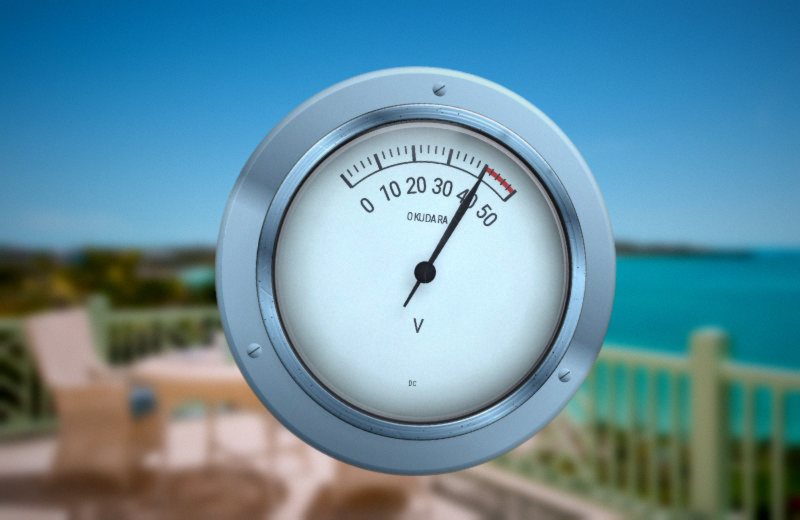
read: 40; V
